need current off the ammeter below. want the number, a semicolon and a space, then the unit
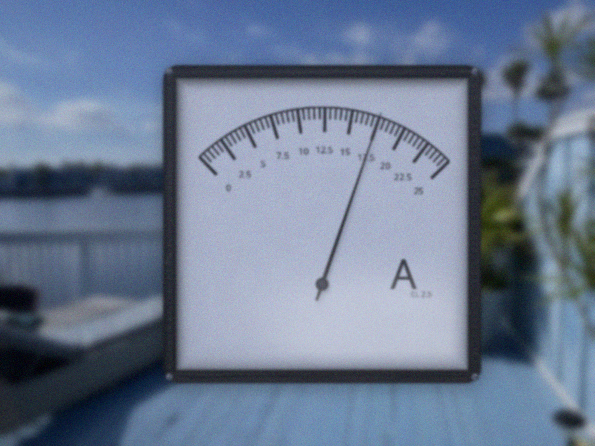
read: 17.5; A
